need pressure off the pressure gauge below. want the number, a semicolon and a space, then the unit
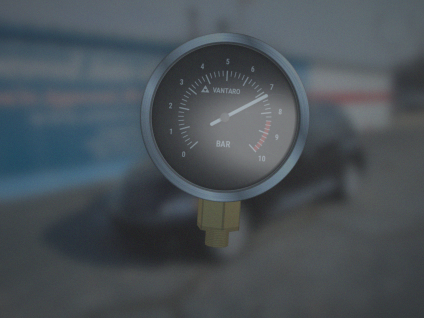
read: 7.2; bar
